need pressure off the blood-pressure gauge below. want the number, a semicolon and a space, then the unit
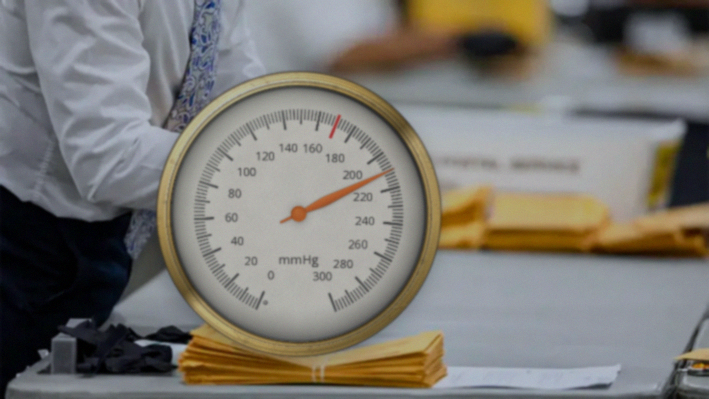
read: 210; mmHg
